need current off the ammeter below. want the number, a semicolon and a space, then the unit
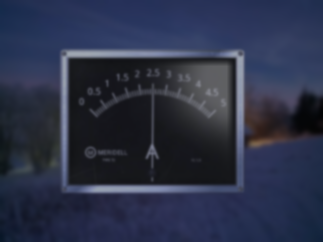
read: 2.5; A
